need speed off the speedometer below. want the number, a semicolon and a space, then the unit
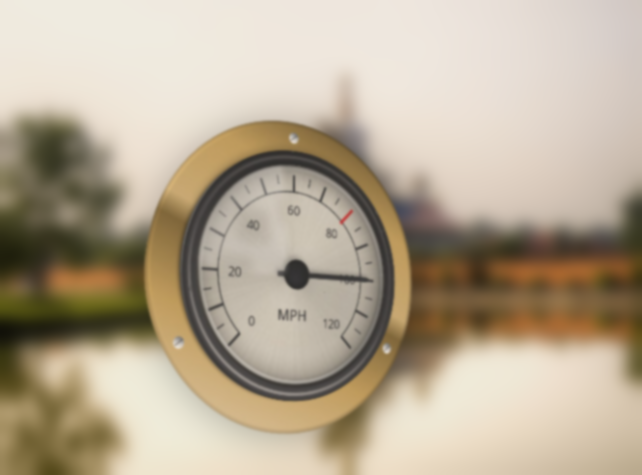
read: 100; mph
